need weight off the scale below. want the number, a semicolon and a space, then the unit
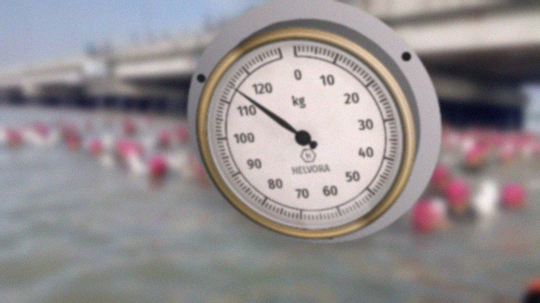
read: 115; kg
